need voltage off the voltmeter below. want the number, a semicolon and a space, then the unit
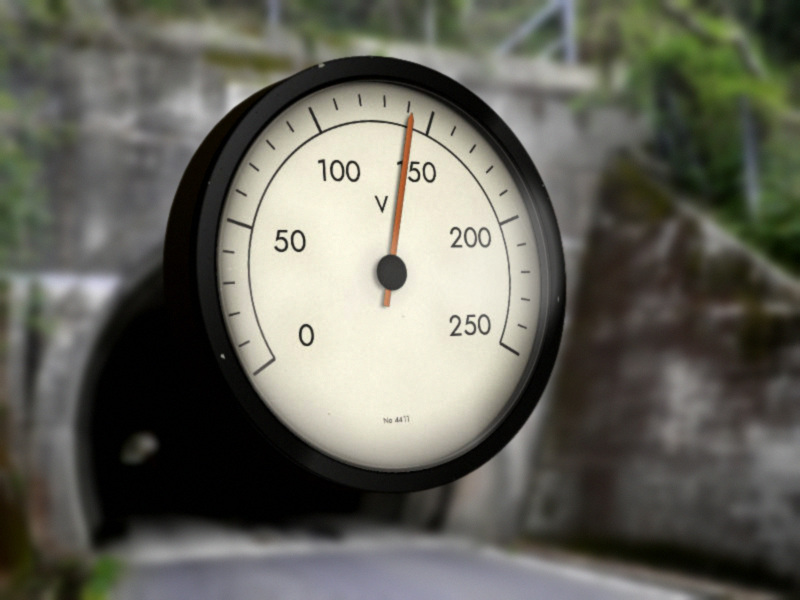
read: 140; V
